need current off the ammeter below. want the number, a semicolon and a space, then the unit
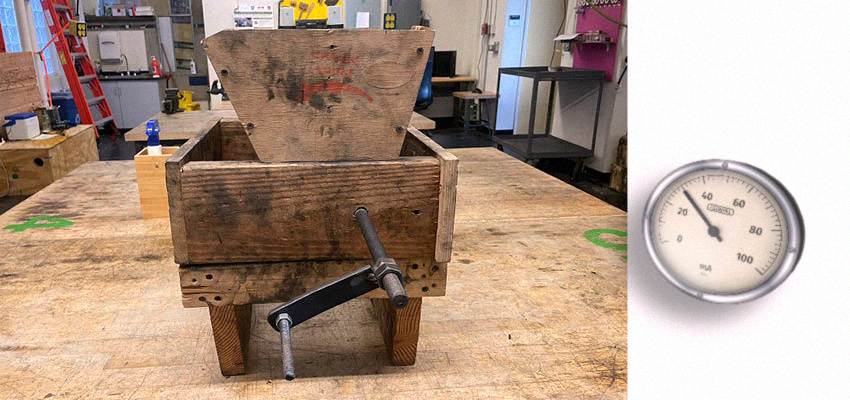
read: 30; mA
